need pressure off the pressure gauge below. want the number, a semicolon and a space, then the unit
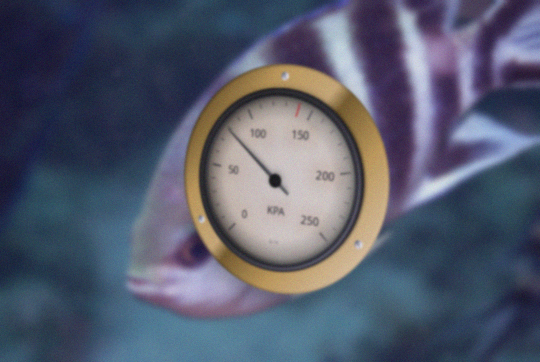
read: 80; kPa
